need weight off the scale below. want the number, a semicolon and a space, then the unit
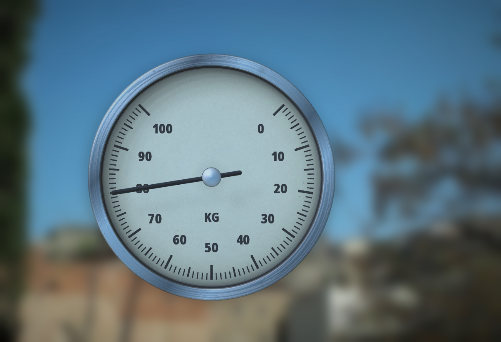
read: 80; kg
